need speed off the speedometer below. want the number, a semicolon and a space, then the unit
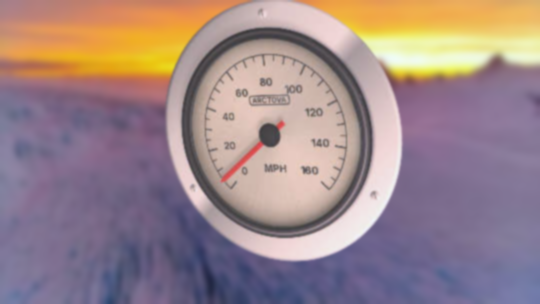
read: 5; mph
